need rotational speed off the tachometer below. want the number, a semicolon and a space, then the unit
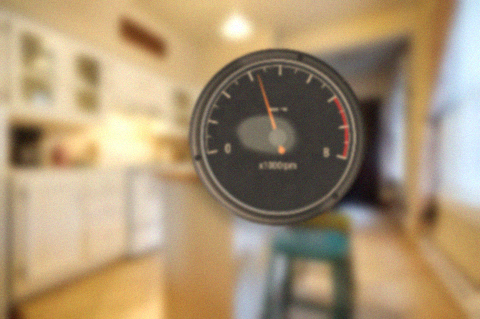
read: 3250; rpm
